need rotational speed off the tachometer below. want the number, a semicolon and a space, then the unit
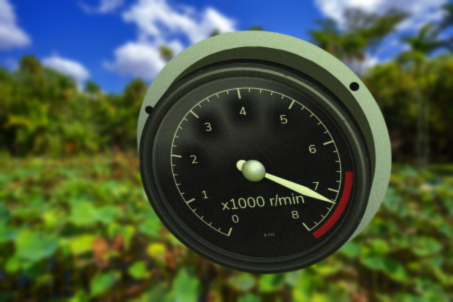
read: 7200; rpm
